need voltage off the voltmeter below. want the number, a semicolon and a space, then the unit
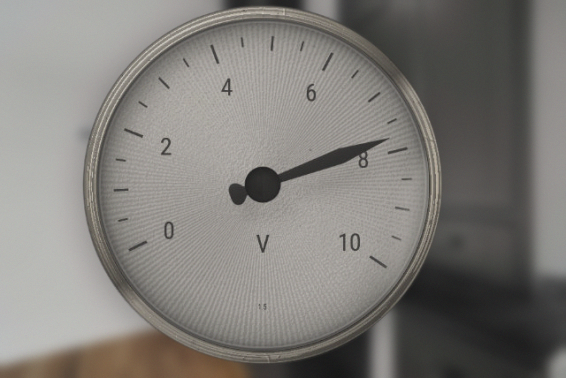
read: 7.75; V
